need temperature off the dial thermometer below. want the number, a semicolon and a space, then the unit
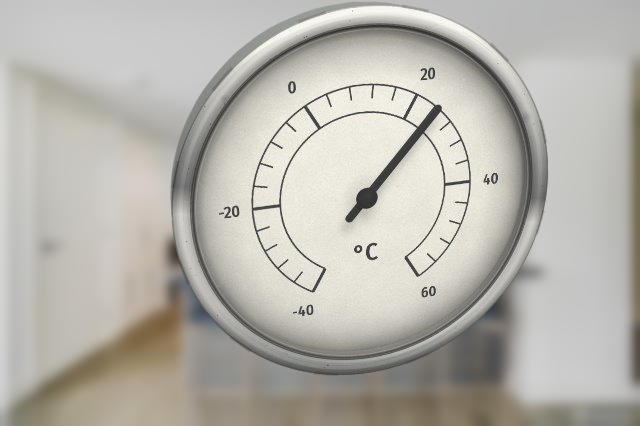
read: 24; °C
